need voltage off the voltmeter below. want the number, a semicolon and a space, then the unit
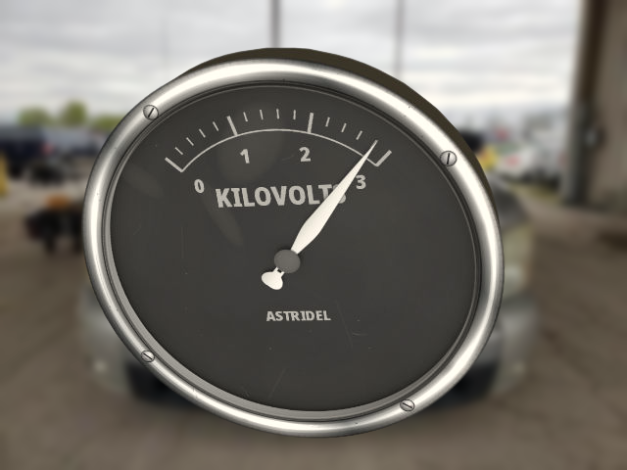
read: 2.8; kV
